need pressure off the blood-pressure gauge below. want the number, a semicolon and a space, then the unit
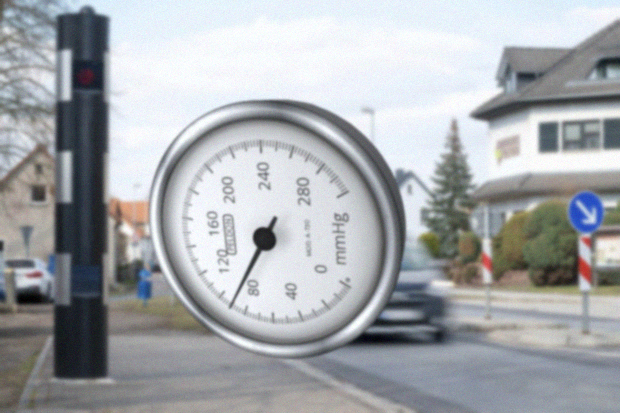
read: 90; mmHg
